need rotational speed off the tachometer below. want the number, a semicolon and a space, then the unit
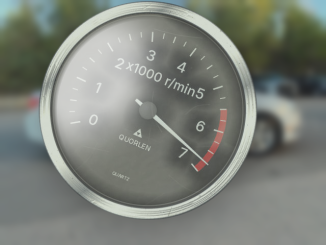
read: 6750; rpm
